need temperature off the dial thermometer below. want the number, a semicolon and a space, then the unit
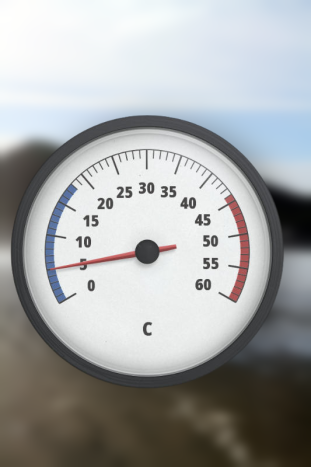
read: 5; °C
